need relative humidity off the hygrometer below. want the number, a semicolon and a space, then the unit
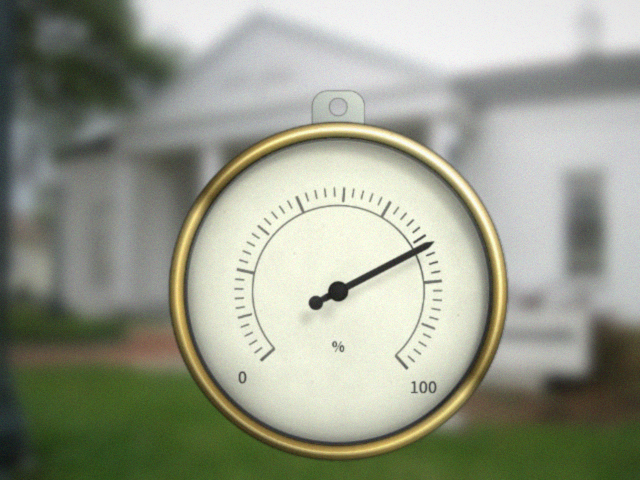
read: 72; %
